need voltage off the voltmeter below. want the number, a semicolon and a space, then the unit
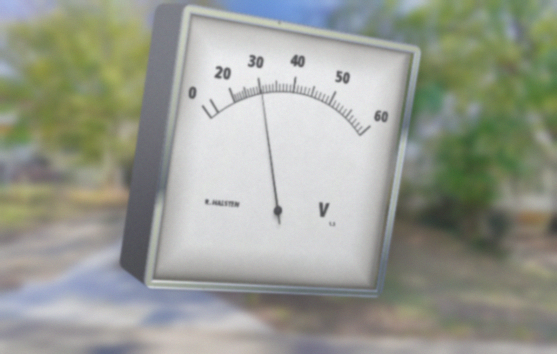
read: 30; V
